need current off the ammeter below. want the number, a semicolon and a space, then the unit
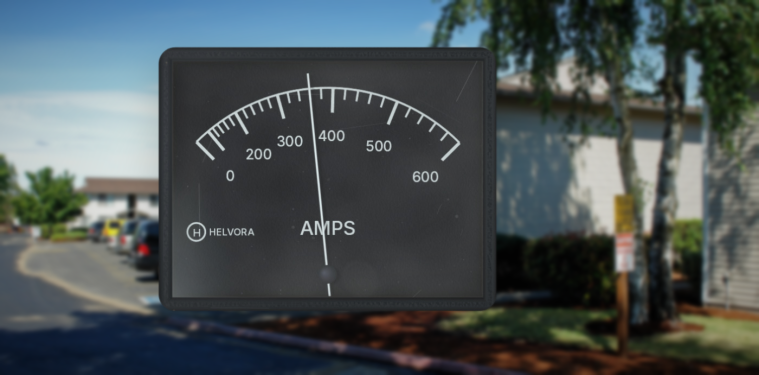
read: 360; A
